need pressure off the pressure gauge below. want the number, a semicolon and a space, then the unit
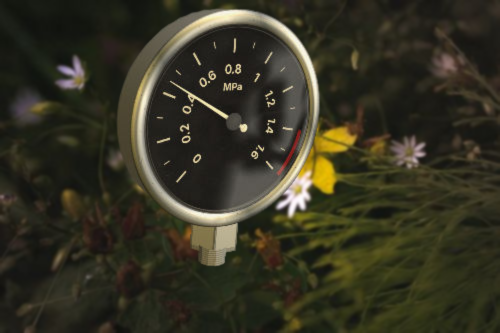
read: 0.45; MPa
